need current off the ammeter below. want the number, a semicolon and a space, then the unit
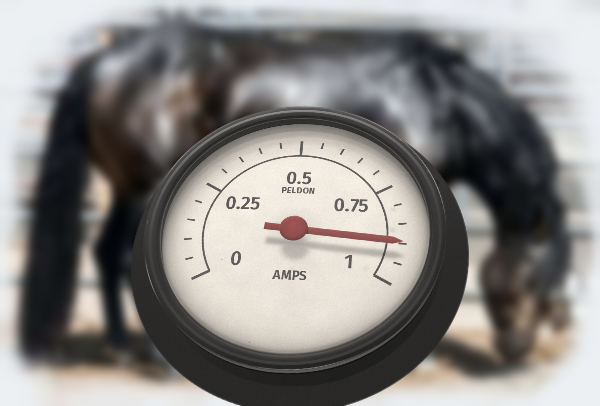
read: 0.9; A
